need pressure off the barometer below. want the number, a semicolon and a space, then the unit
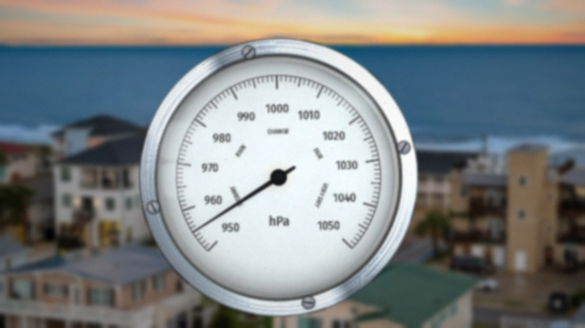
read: 955; hPa
